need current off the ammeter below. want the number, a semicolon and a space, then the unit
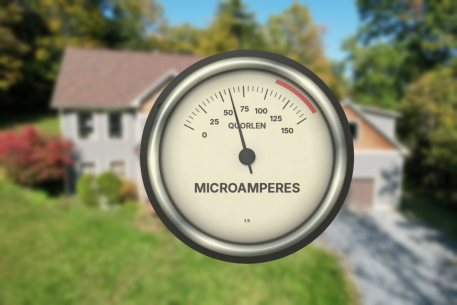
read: 60; µA
